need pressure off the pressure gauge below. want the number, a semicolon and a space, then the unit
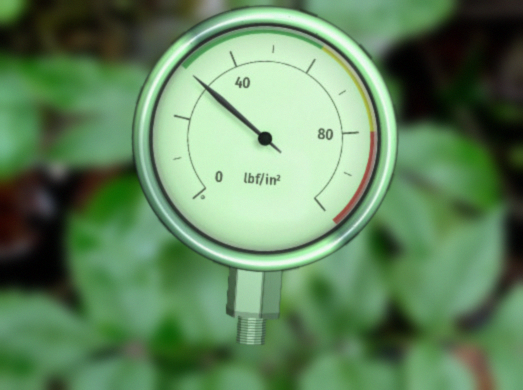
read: 30; psi
